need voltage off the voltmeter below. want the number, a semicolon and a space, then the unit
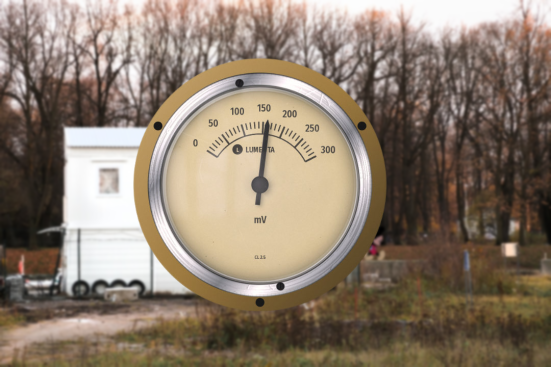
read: 160; mV
